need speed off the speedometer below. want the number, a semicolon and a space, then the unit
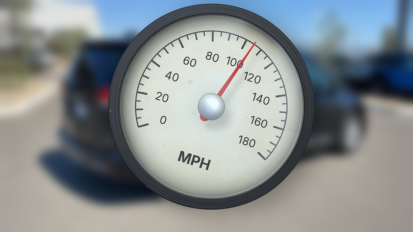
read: 105; mph
